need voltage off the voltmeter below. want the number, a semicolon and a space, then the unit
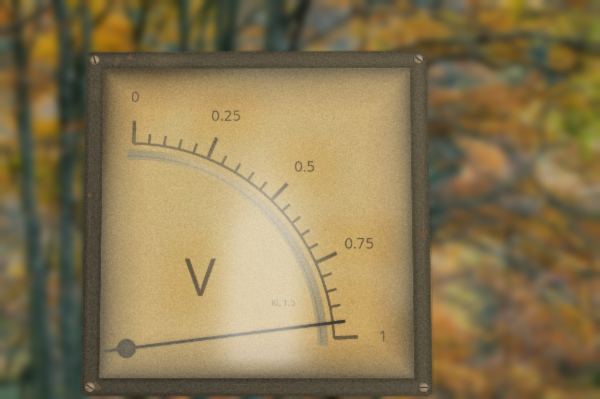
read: 0.95; V
